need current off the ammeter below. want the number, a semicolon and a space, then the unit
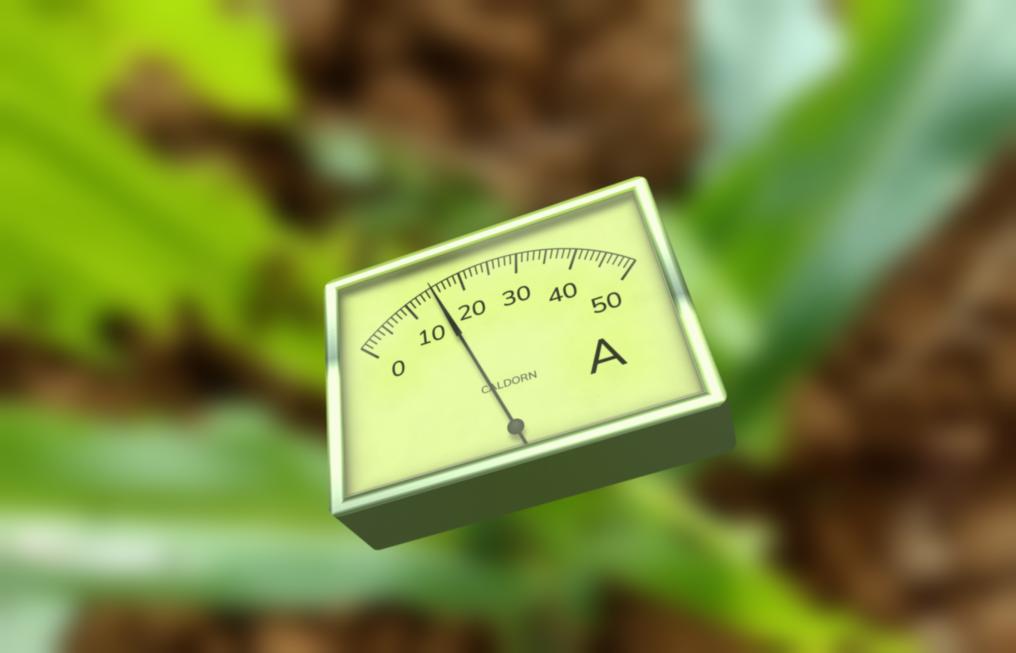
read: 15; A
